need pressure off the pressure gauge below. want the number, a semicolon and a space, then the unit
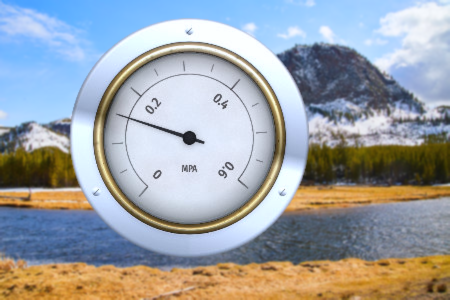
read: 0.15; MPa
